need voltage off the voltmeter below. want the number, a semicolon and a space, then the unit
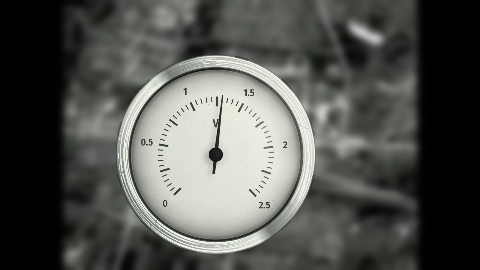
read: 1.3; V
